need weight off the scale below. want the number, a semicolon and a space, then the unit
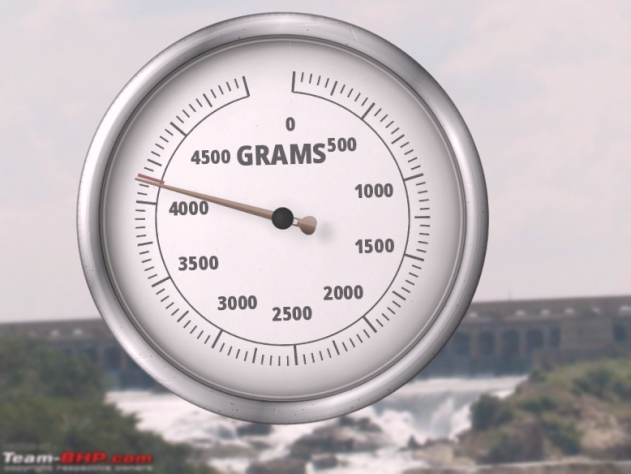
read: 4125; g
